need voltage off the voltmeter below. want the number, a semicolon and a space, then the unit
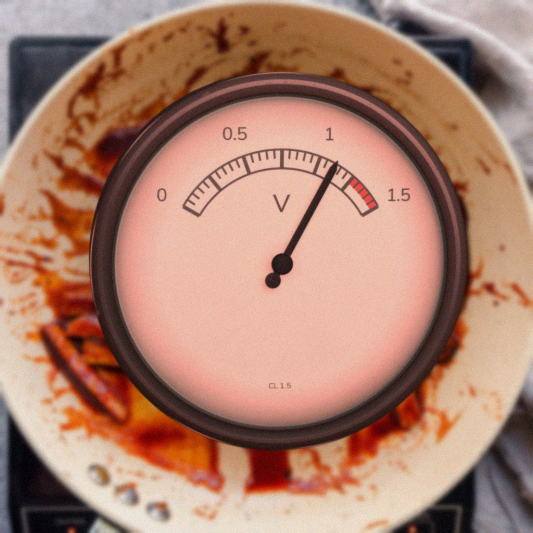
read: 1.1; V
